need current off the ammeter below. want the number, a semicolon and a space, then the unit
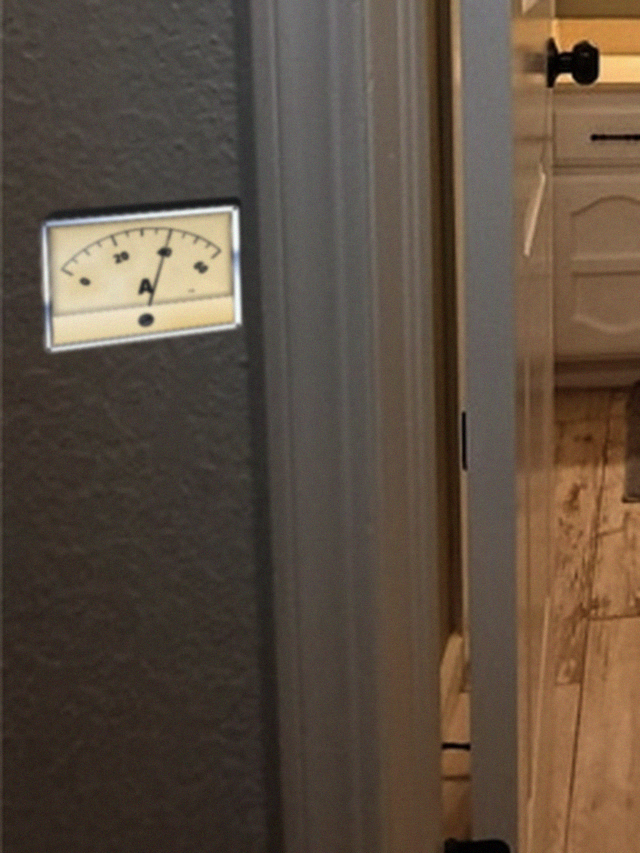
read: 40; A
